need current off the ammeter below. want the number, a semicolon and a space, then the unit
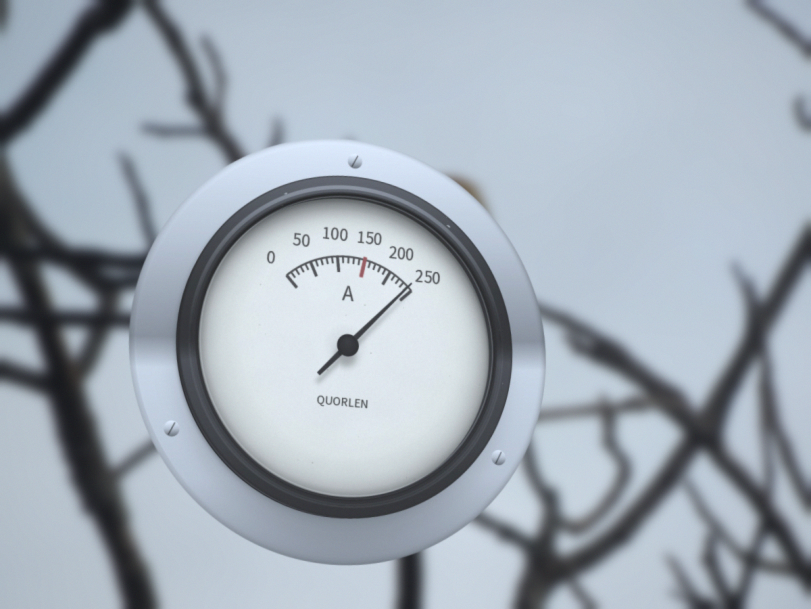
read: 240; A
